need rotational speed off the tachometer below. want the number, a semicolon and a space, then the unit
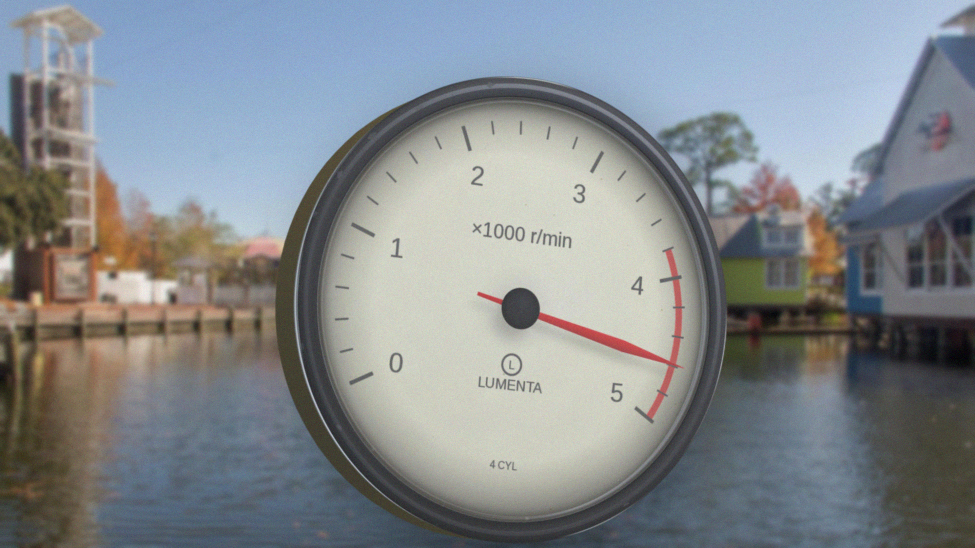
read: 4600; rpm
